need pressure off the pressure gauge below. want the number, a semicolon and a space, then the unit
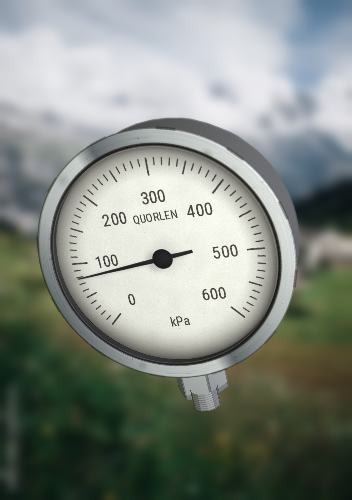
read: 80; kPa
